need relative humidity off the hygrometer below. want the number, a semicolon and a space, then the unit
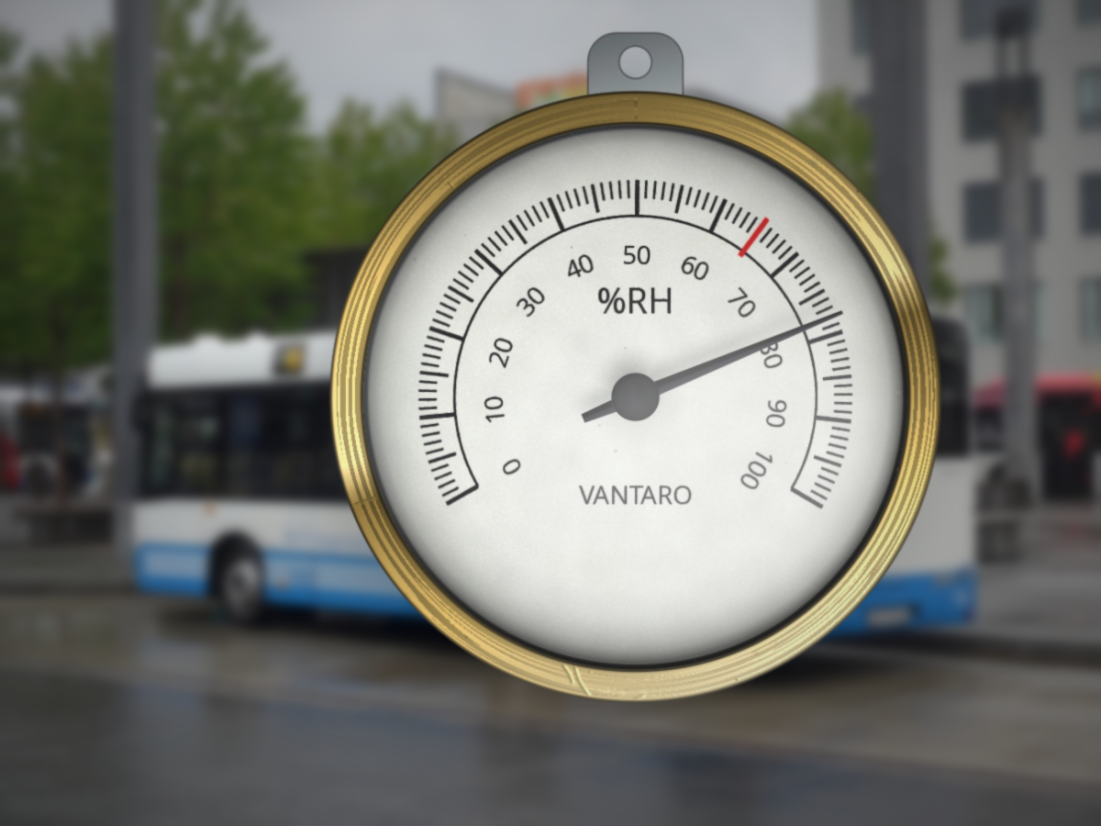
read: 78; %
